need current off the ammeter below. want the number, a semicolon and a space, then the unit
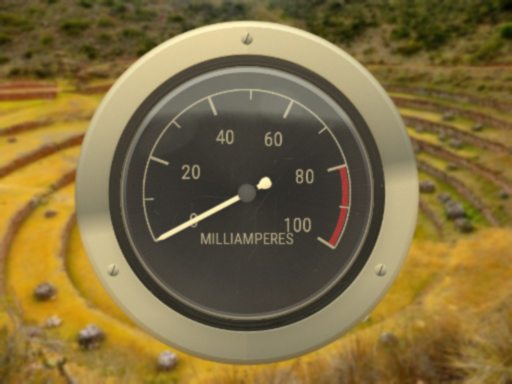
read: 0; mA
